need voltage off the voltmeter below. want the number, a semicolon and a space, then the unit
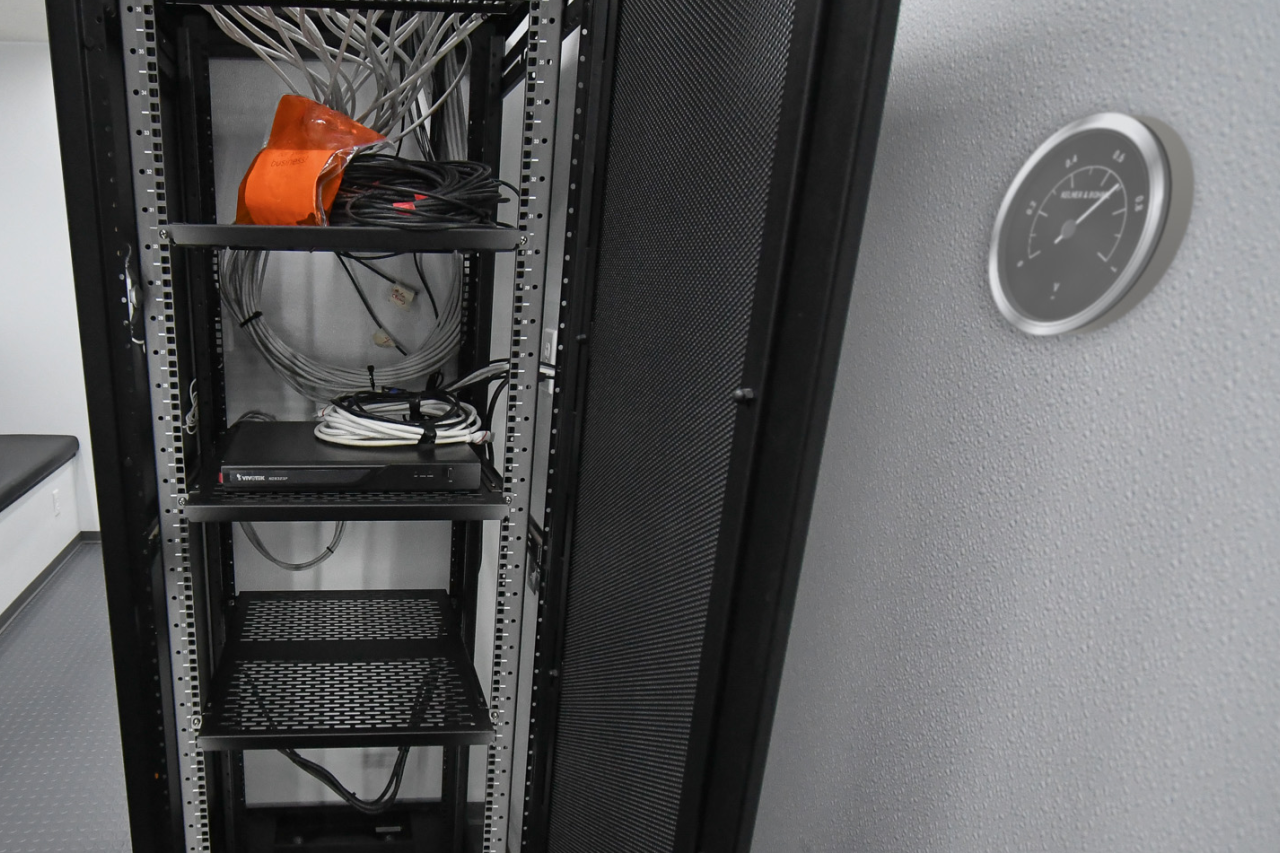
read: 0.7; V
